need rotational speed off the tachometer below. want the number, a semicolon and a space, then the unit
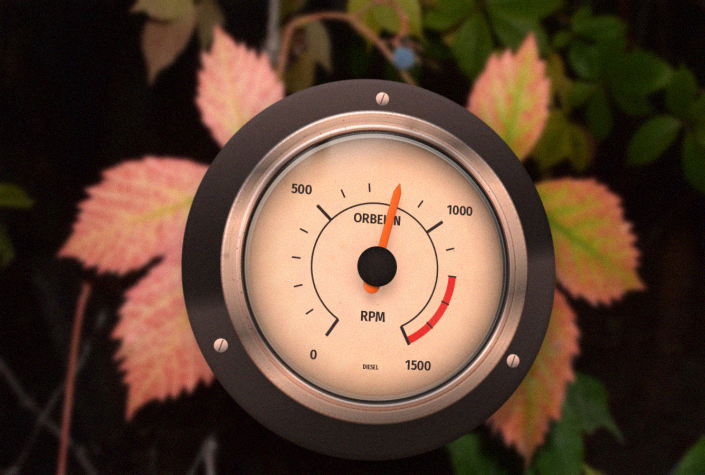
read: 800; rpm
